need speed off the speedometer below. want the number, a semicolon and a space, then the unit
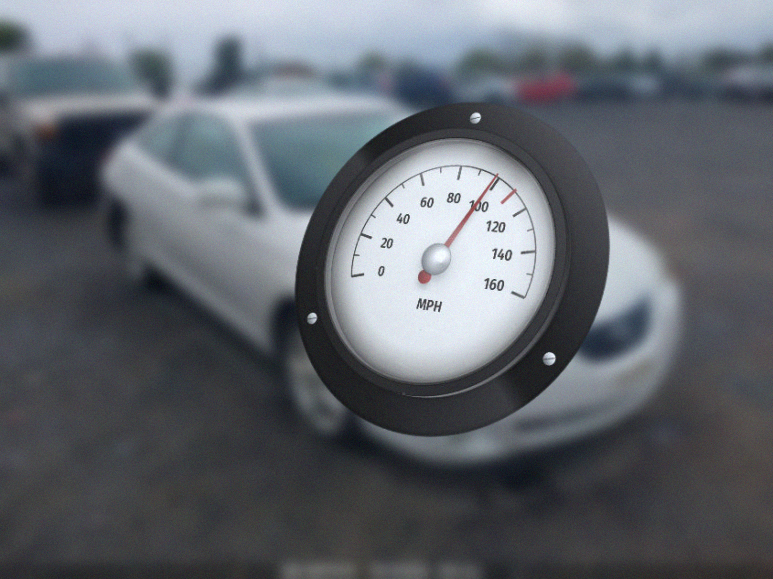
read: 100; mph
